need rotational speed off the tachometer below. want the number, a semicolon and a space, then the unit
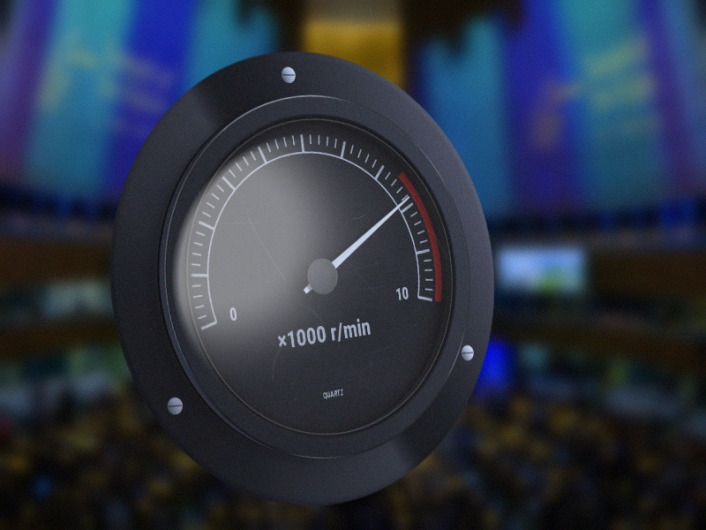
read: 7800; rpm
